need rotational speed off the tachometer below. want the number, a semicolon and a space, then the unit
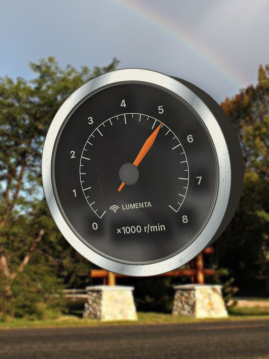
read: 5250; rpm
